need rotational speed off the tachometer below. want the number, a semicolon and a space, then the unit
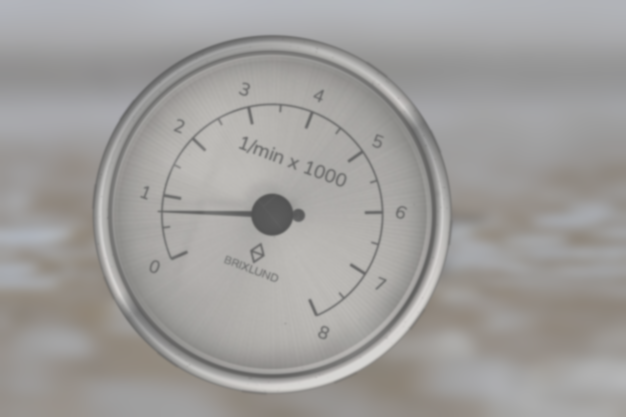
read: 750; rpm
